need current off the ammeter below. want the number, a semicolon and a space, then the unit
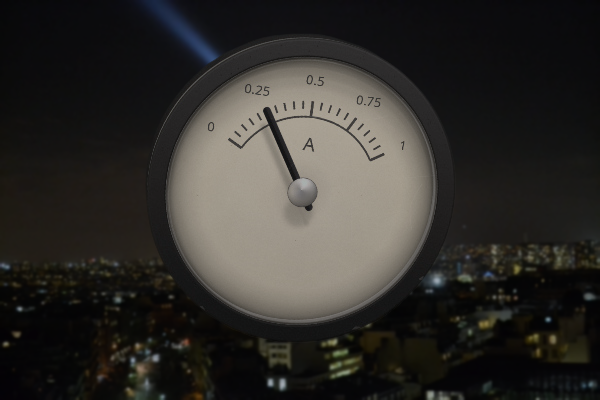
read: 0.25; A
